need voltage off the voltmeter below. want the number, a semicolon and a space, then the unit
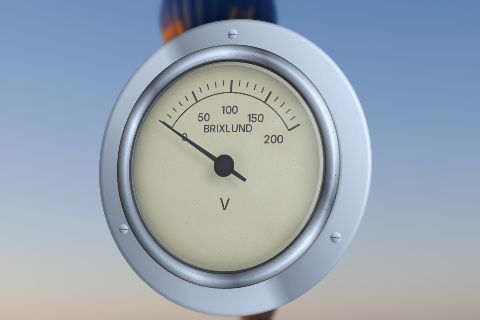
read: 0; V
